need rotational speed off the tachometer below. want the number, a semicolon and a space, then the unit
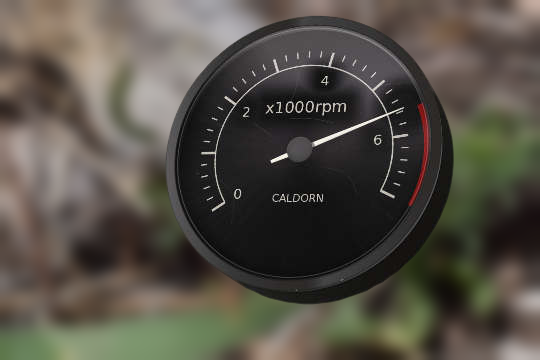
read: 5600; rpm
